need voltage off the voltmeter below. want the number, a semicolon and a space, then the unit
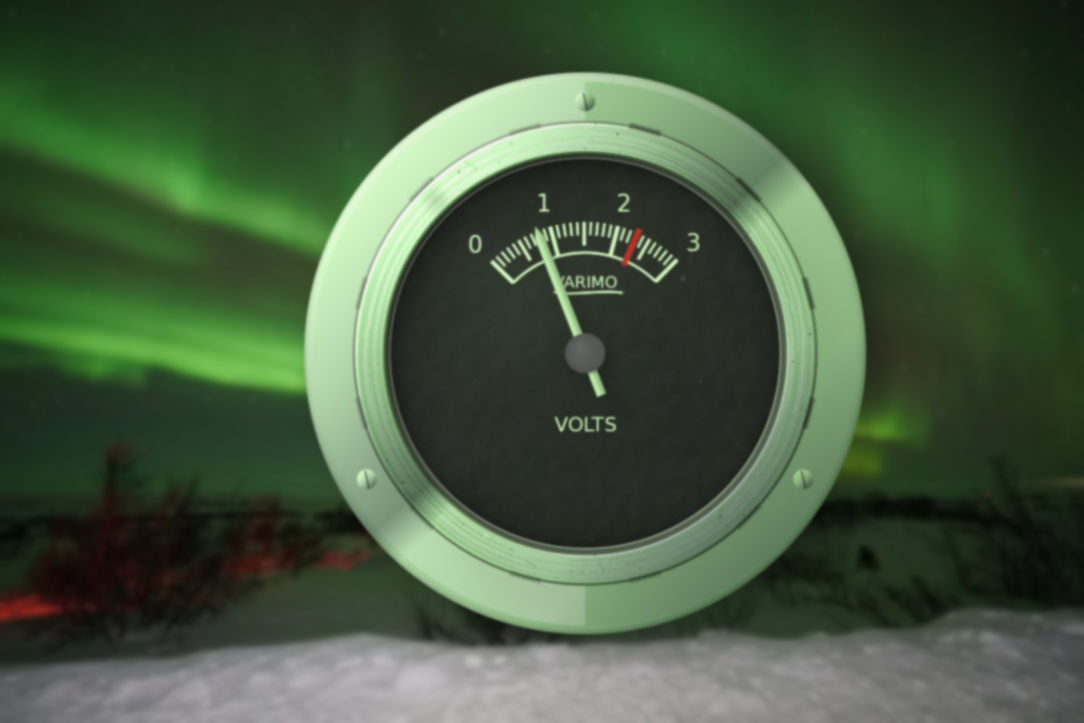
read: 0.8; V
